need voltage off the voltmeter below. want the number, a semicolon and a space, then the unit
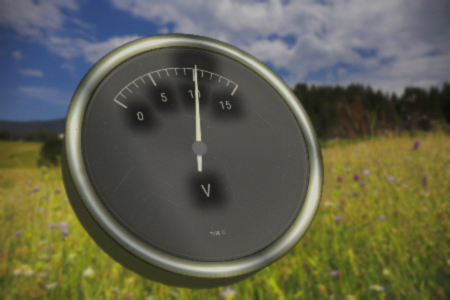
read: 10; V
